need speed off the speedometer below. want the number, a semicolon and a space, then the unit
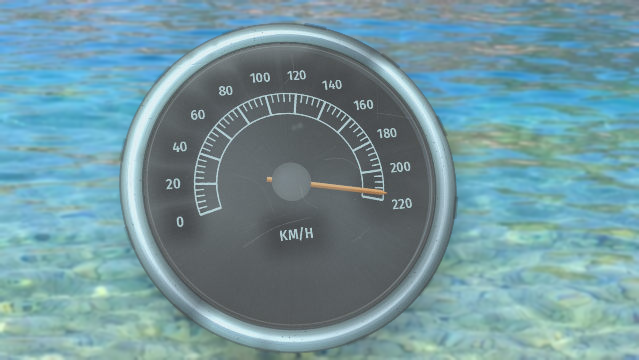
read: 216; km/h
